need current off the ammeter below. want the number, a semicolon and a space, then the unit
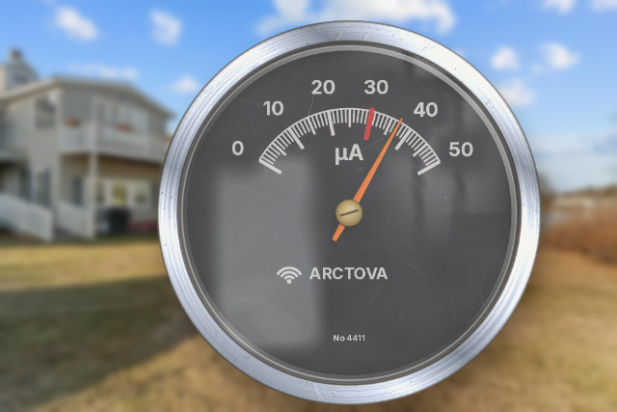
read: 37; µA
